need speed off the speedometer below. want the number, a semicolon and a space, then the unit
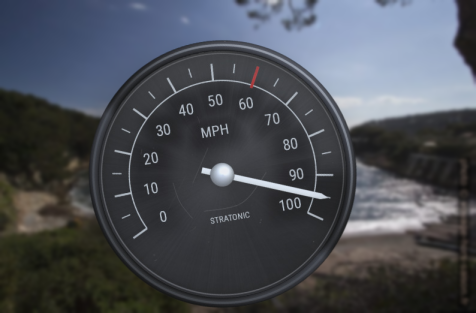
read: 95; mph
